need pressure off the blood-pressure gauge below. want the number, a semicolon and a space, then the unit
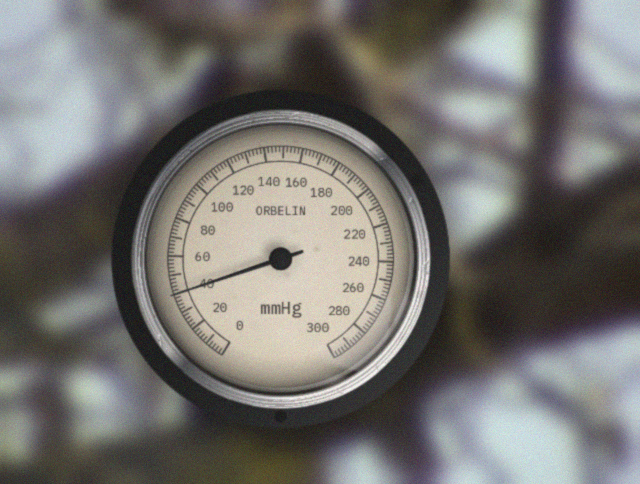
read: 40; mmHg
